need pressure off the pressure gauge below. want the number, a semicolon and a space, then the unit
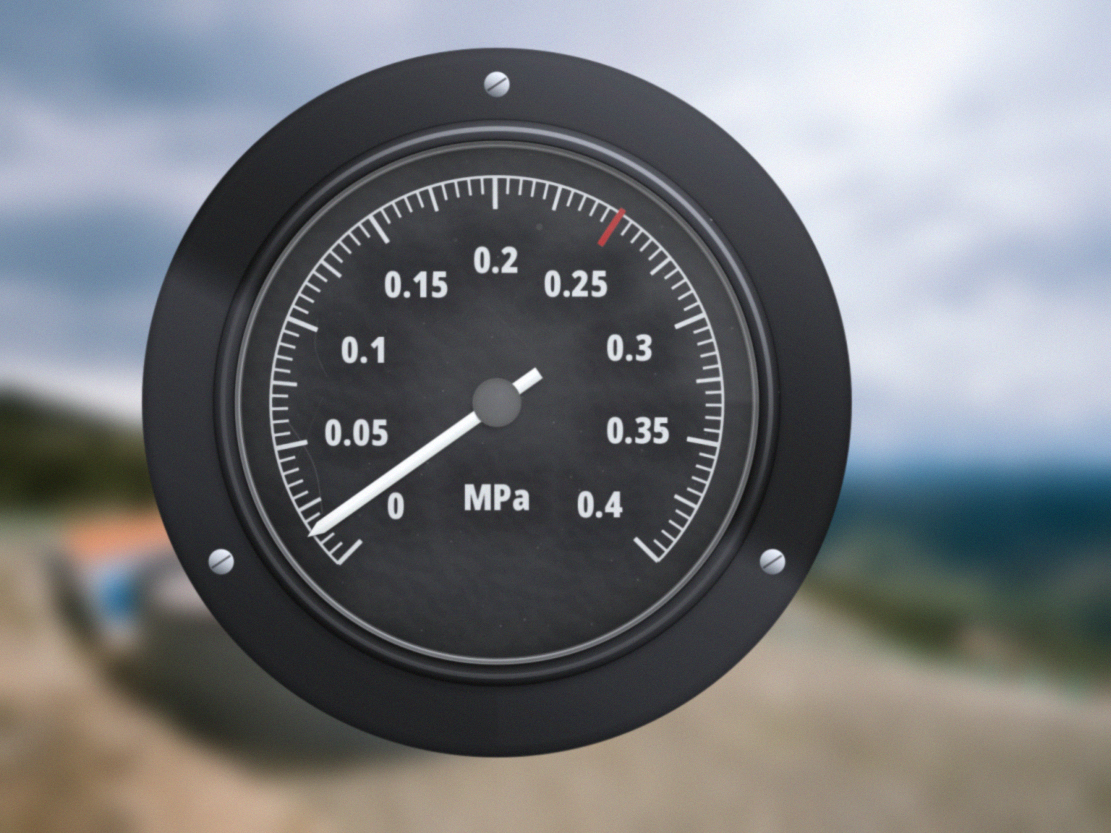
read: 0.015; MPa
